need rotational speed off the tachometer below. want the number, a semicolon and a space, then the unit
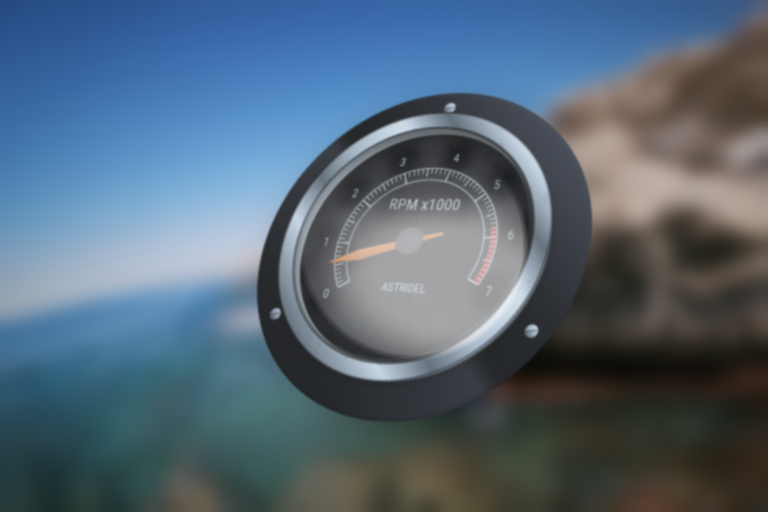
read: 500; rpm
